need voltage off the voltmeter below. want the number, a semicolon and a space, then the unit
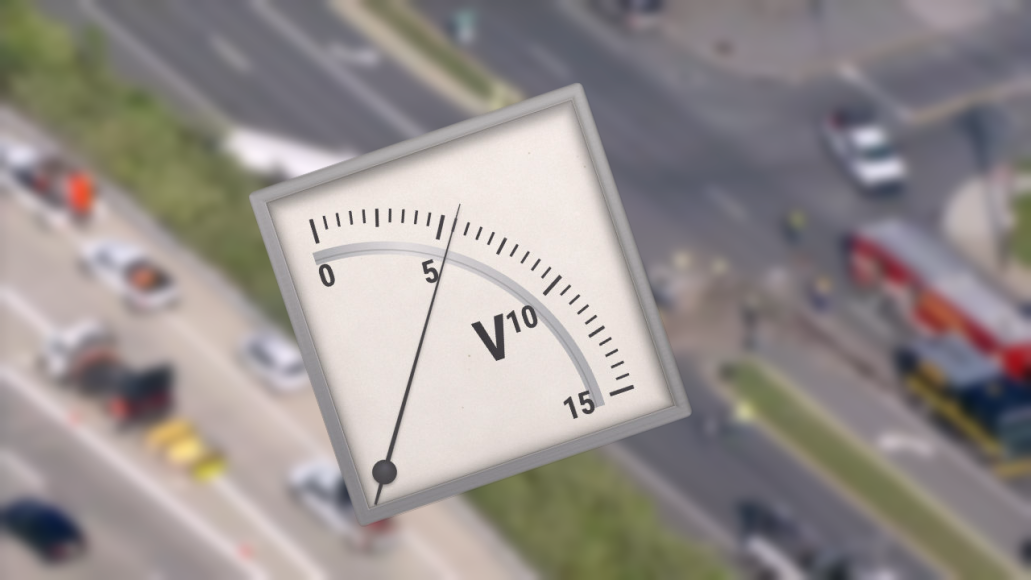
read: 5.5; V
